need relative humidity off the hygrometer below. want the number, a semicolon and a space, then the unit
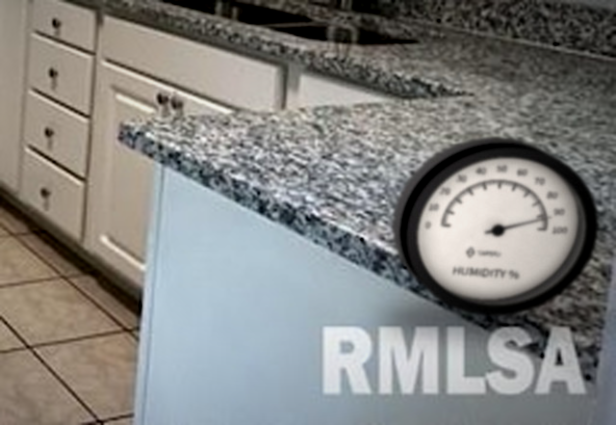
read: 90; %
